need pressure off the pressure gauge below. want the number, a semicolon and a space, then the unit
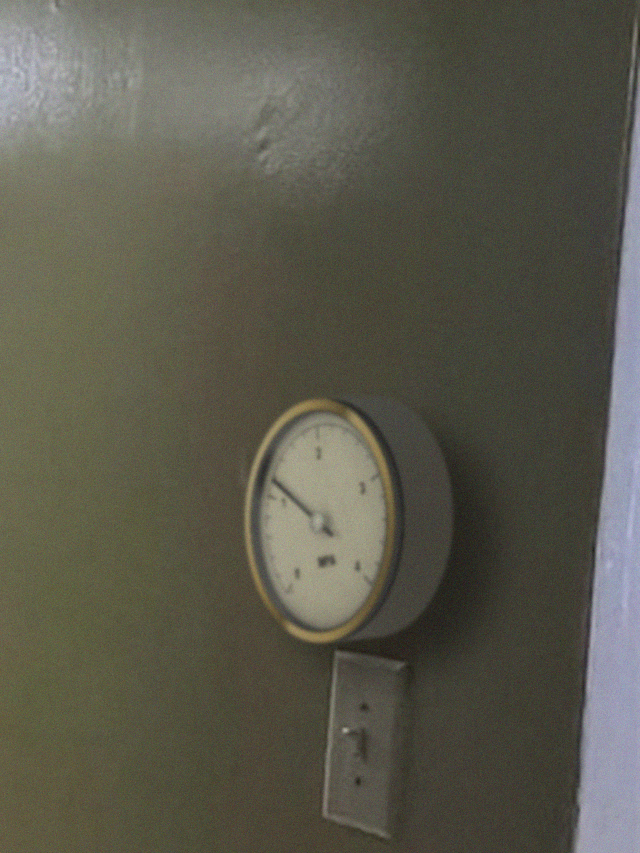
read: 1.2; MPa
